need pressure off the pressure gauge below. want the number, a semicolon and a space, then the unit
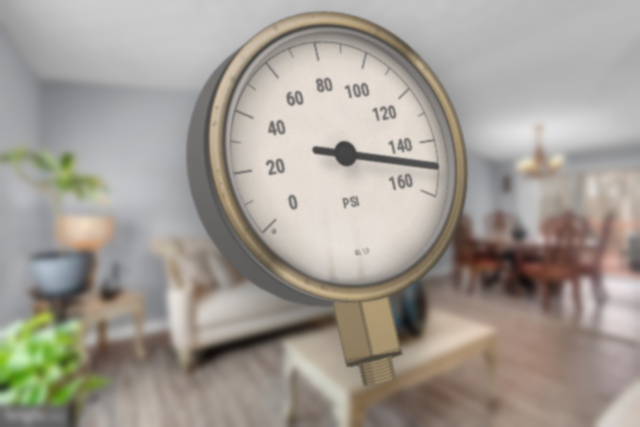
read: 150; psi
